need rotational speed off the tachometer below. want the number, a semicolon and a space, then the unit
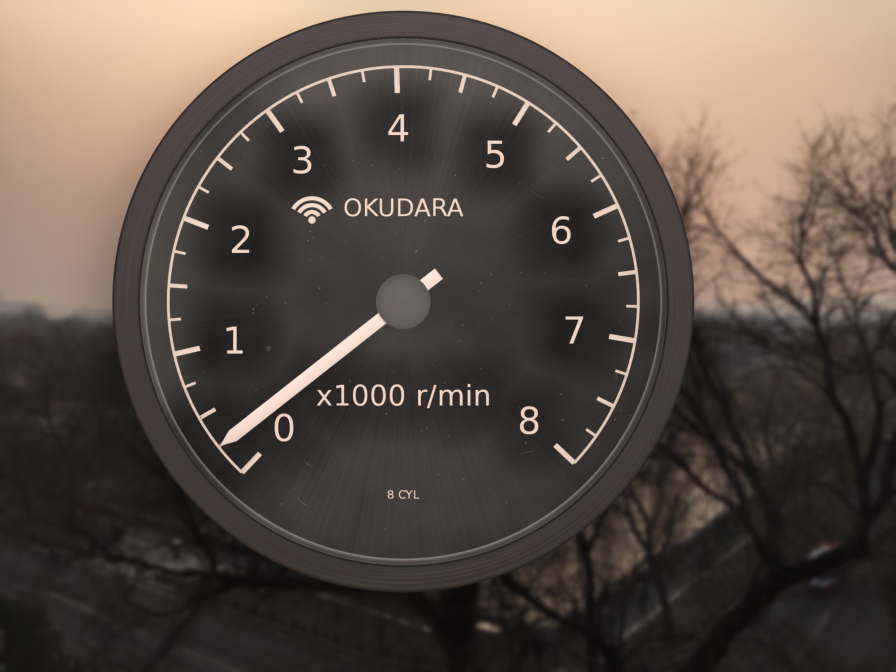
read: 250; rpm
